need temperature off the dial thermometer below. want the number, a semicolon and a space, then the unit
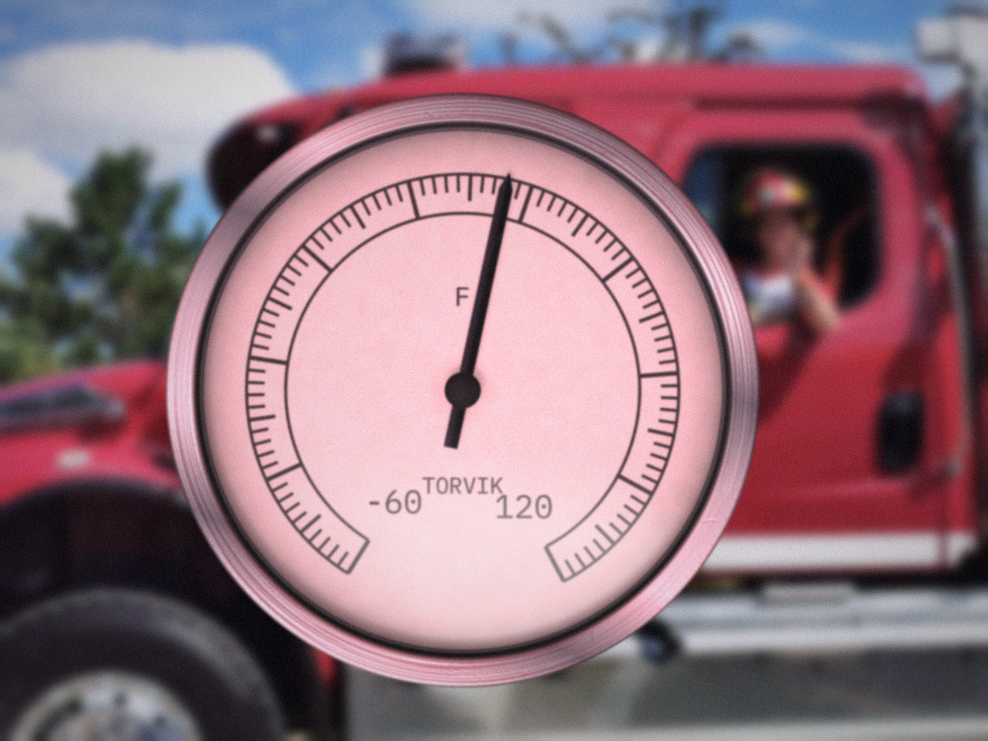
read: 36; °F
